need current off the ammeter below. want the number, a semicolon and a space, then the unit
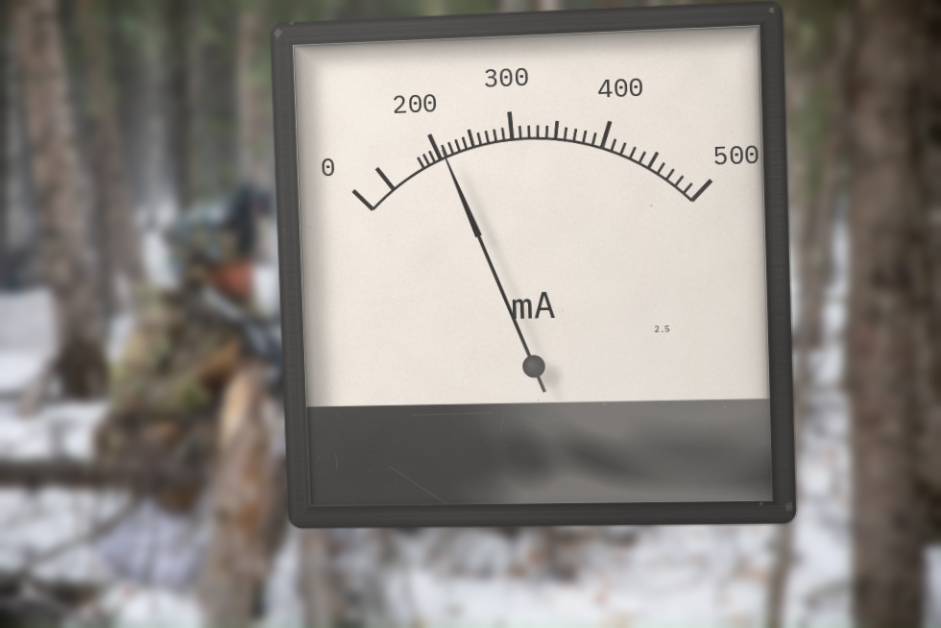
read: 210; mA
